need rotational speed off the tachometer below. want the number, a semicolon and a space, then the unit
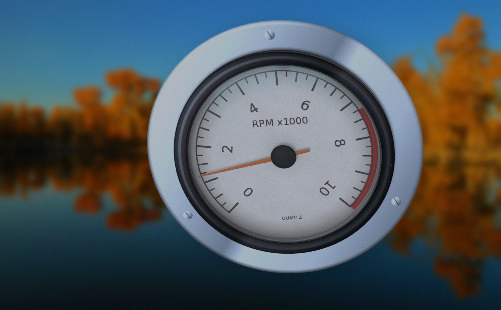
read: 1250; rpm
